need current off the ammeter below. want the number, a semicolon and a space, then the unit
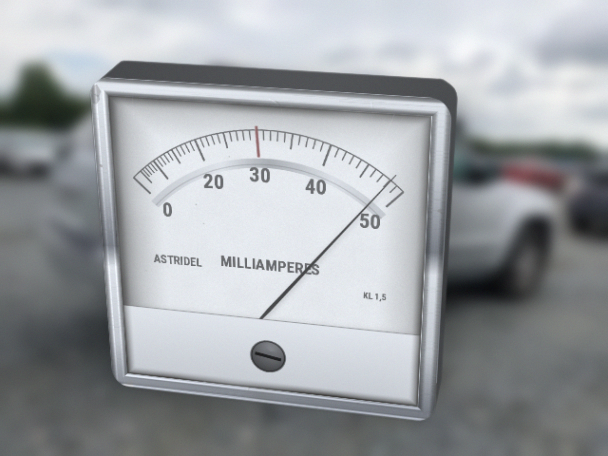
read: 48; mA
